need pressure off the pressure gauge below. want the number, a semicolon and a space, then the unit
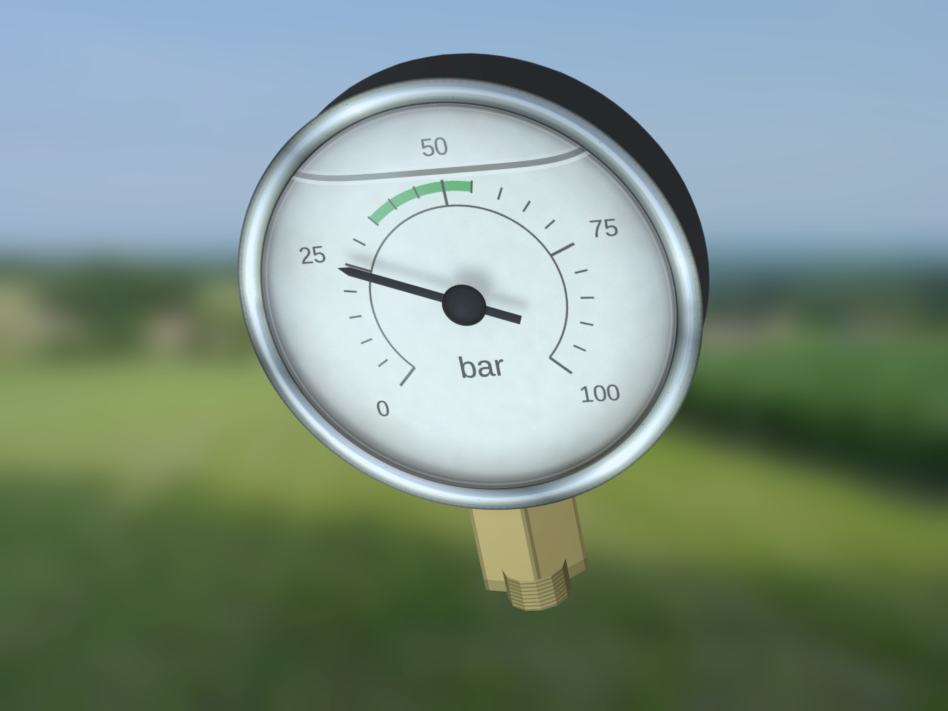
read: 25; bar
